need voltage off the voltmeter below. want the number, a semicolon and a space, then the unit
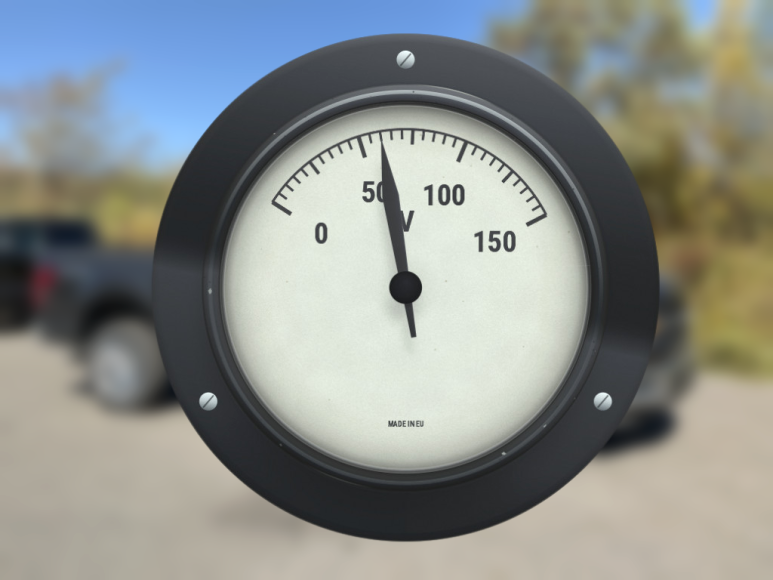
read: 60; V
